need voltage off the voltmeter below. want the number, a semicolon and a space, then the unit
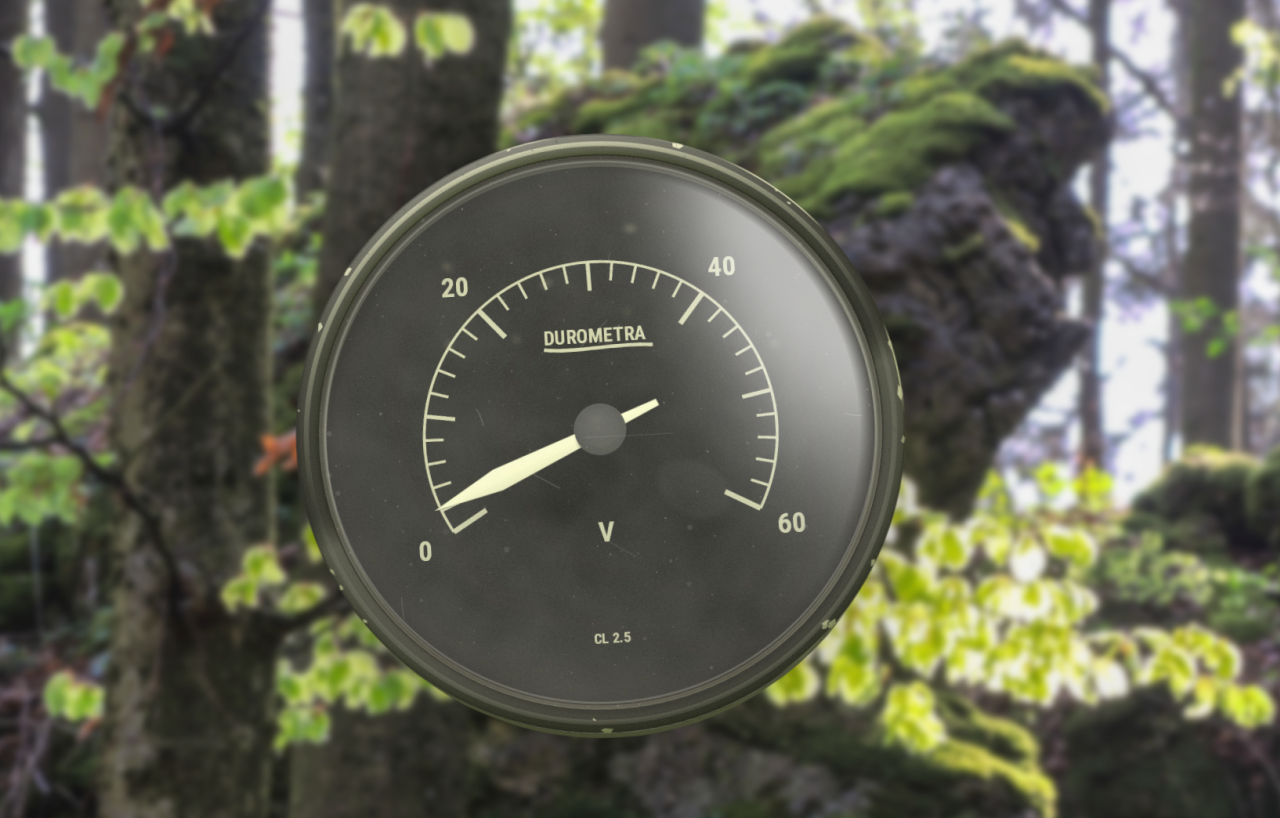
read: 2; V
